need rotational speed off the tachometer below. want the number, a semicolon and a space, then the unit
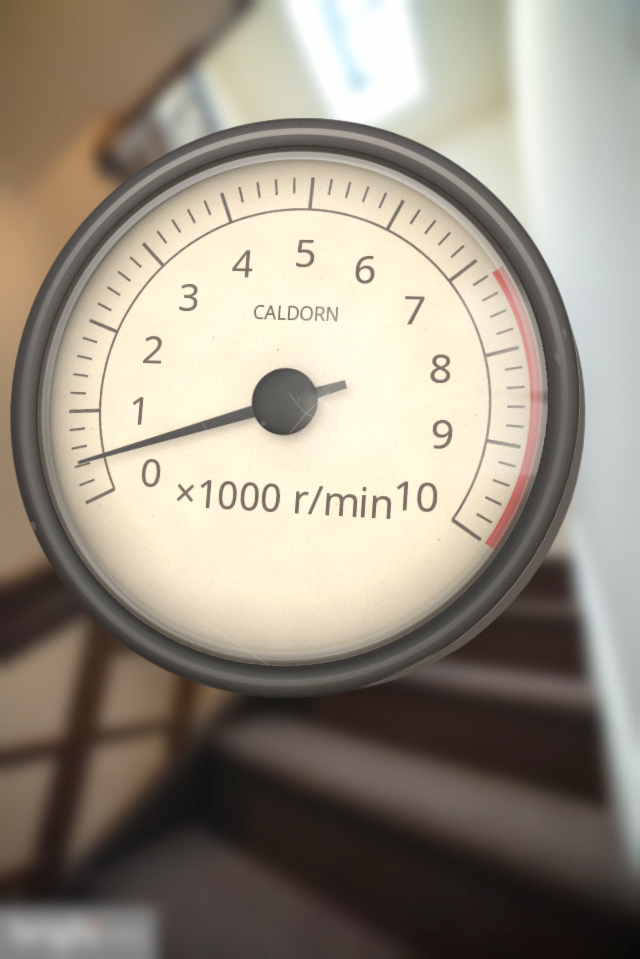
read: 400; rpm
